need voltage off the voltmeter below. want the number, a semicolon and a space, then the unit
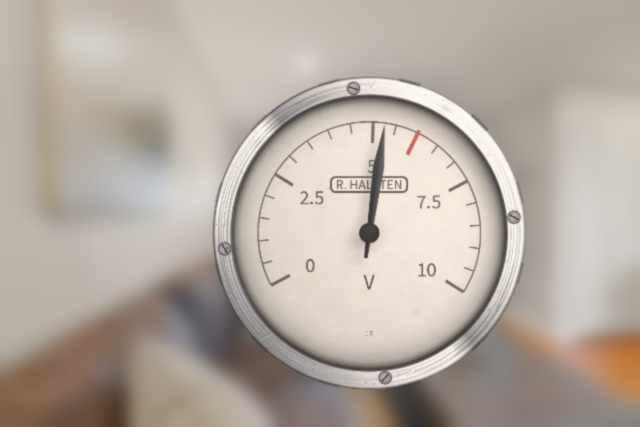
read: 5.25; V
